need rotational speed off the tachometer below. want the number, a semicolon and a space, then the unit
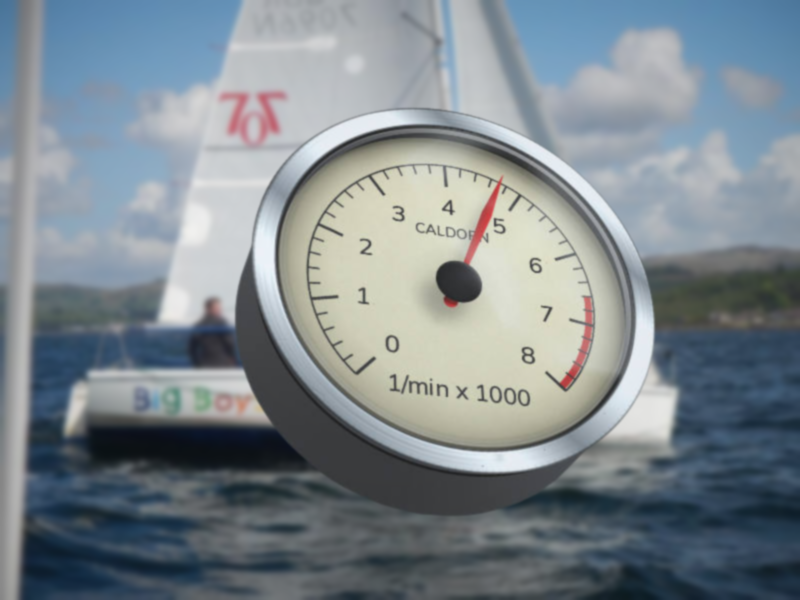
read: 4700; rpm
